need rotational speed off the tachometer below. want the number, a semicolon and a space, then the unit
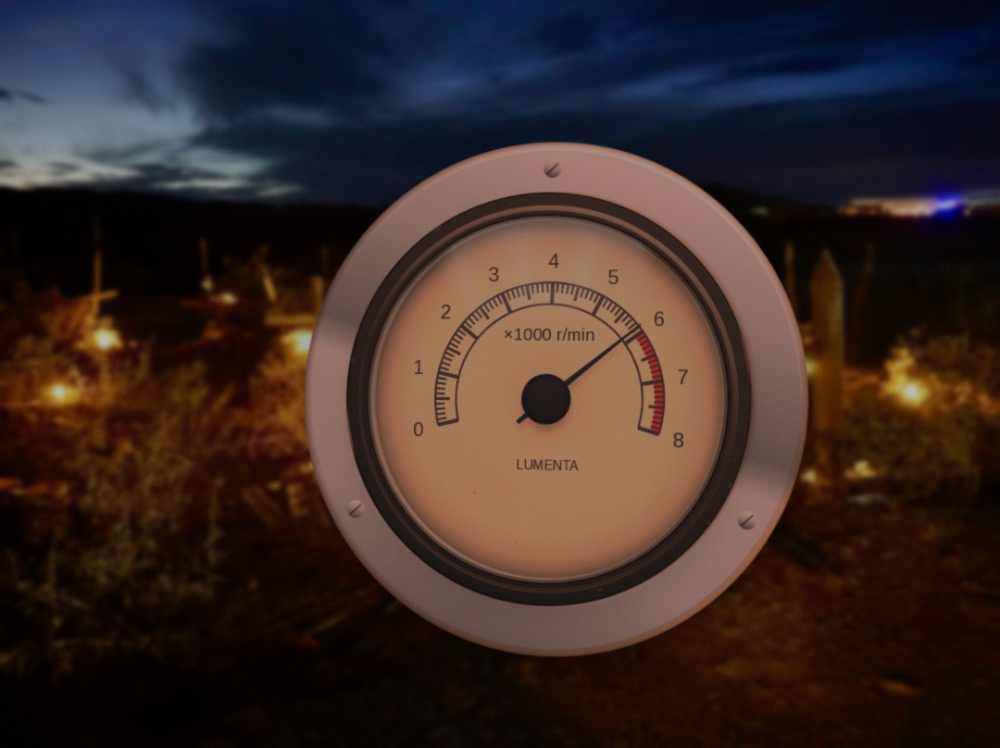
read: 5900; rpm
